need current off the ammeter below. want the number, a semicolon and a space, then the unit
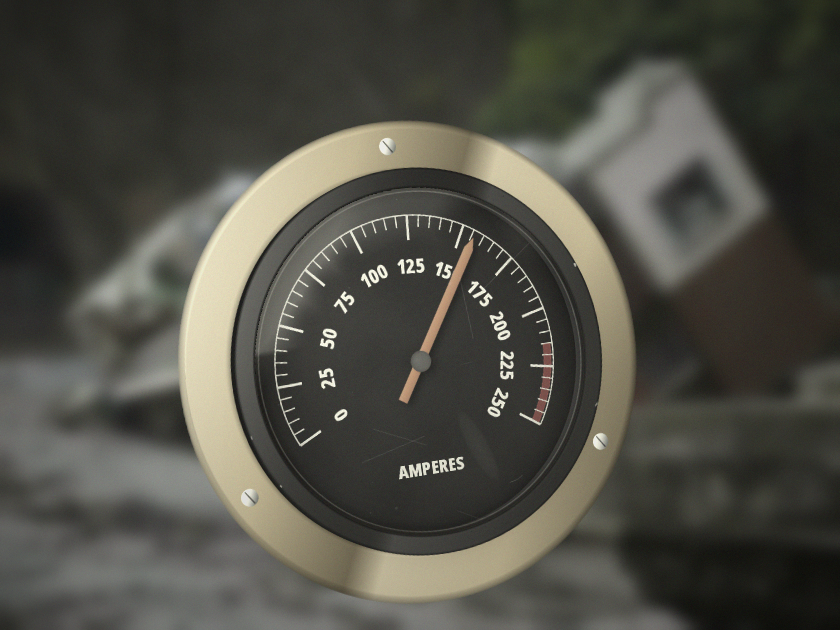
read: 155; A
